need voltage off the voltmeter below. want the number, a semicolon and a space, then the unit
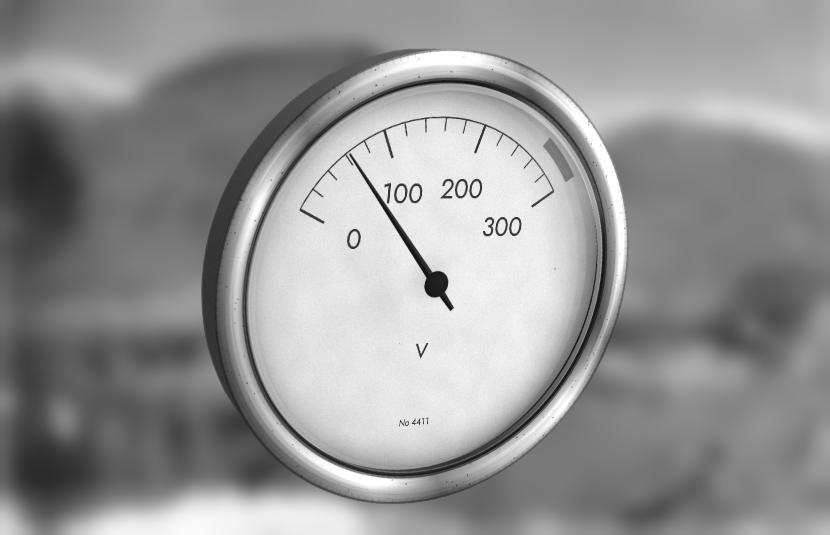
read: 60; V
